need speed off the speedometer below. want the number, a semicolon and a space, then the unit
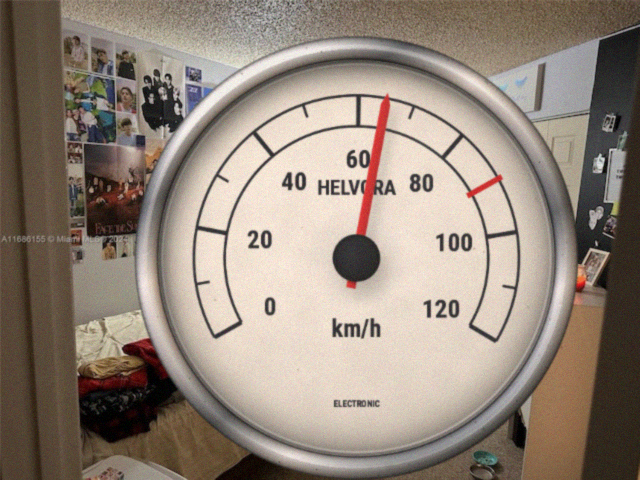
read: 65; km/h
